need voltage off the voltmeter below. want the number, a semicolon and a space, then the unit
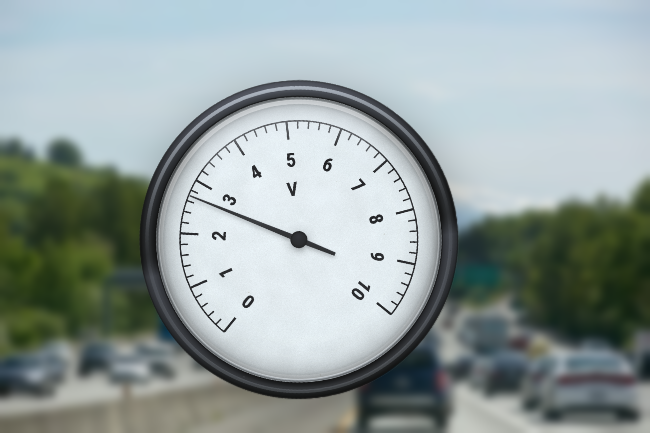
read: 2.7; V
